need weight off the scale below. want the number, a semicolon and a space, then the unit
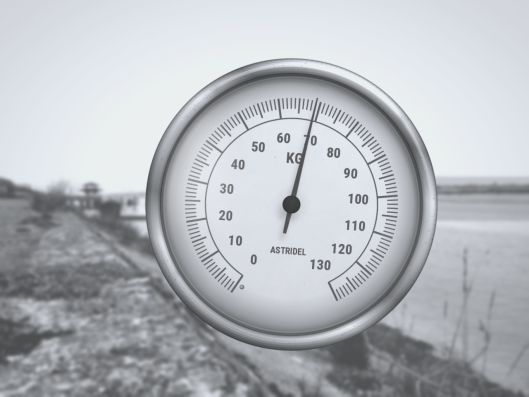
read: 69; kg
